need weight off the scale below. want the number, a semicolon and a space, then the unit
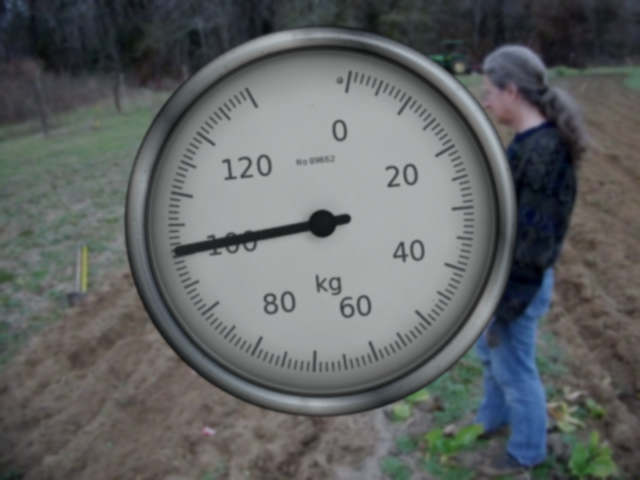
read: 101; kg
